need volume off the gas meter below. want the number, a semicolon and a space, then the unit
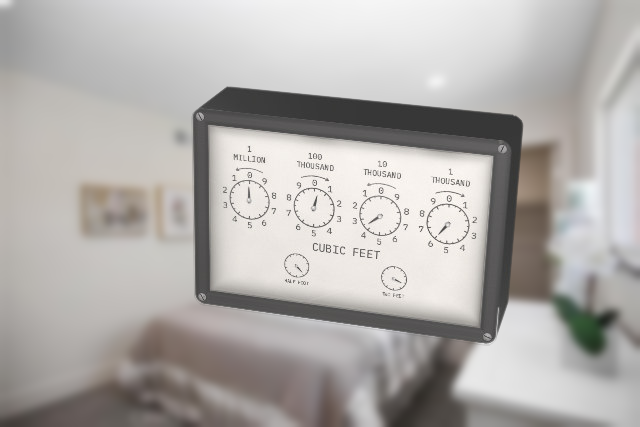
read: 3600; ft³
